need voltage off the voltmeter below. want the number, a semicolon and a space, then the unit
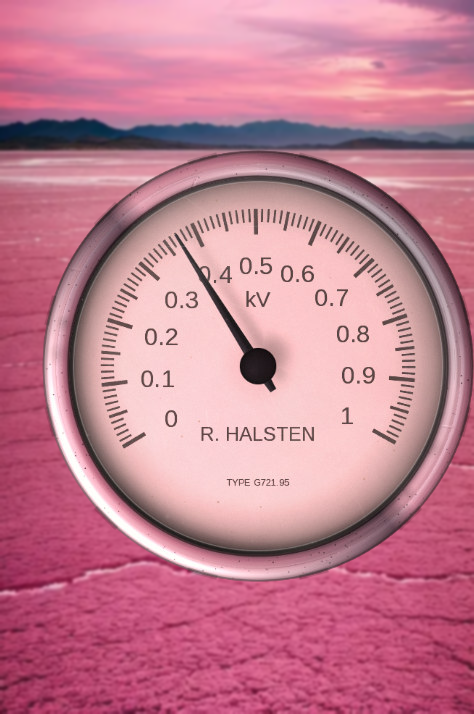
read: 0.37; kV
